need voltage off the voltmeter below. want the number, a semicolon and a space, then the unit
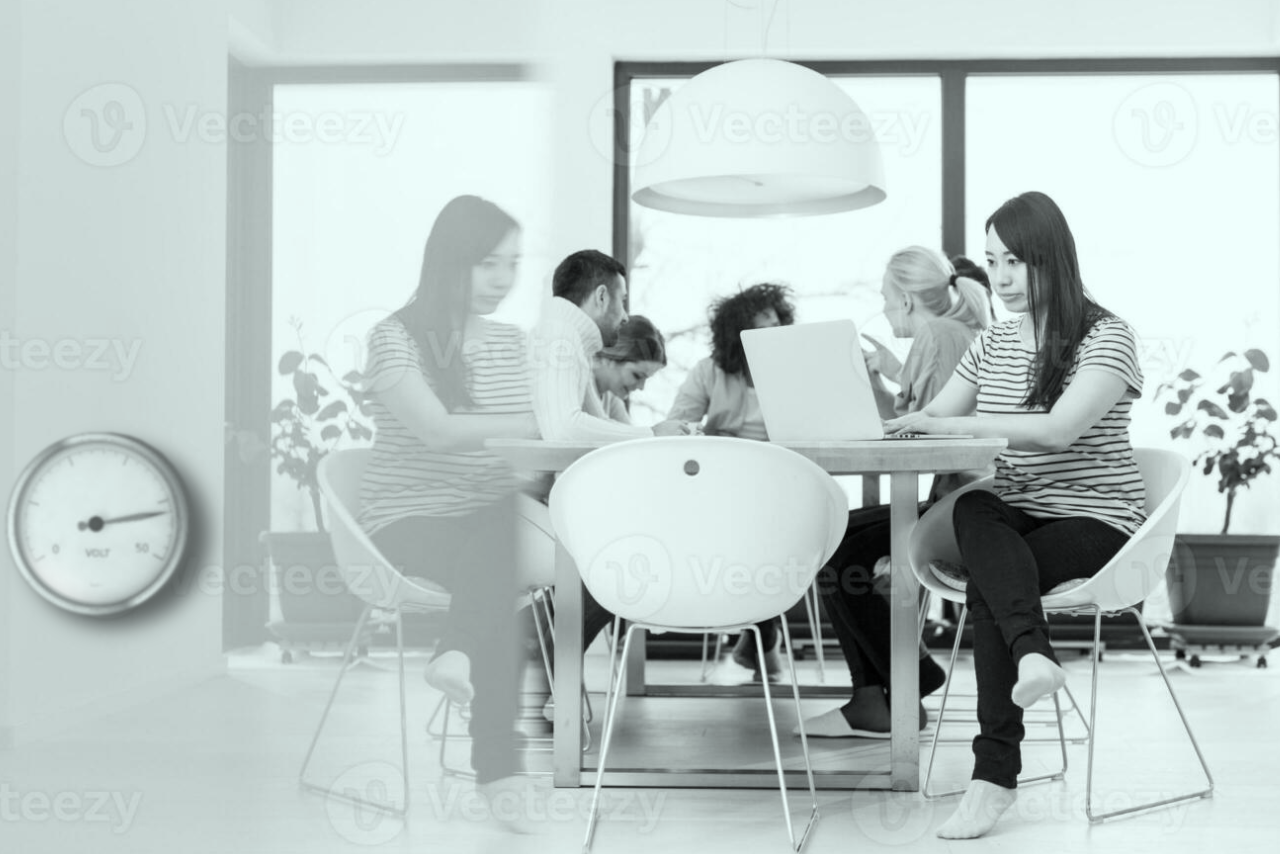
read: 42; V
